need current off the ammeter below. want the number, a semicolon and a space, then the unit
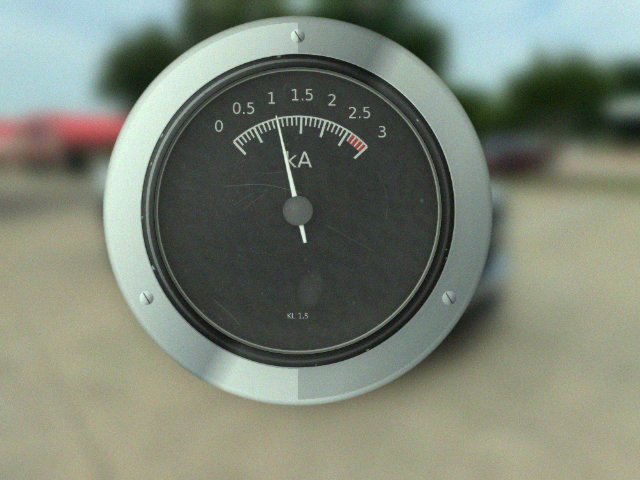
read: 1; kA
